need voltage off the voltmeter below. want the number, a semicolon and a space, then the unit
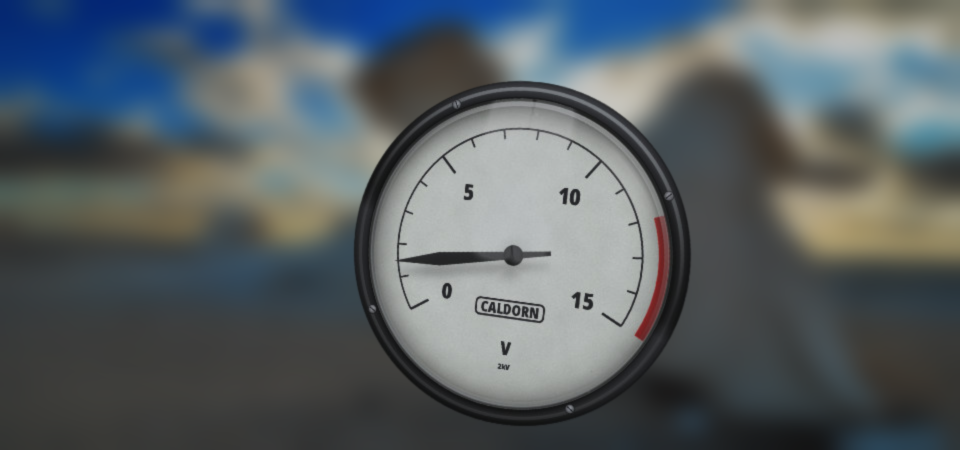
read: 1.5; V
